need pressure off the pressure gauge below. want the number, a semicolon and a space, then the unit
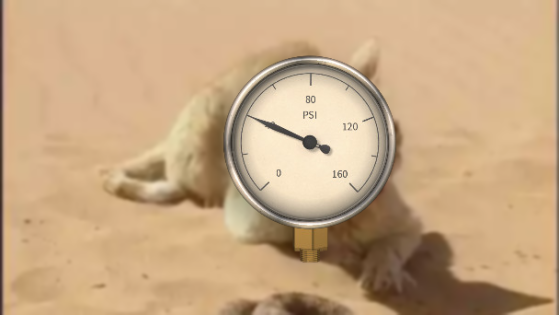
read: 40; psi
